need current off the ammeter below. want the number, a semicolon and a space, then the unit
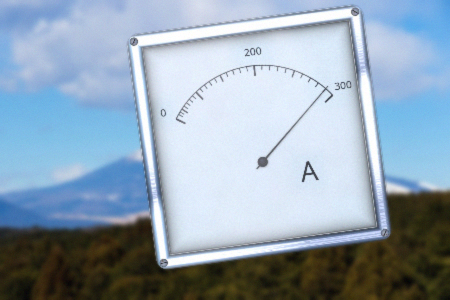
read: 290; A
